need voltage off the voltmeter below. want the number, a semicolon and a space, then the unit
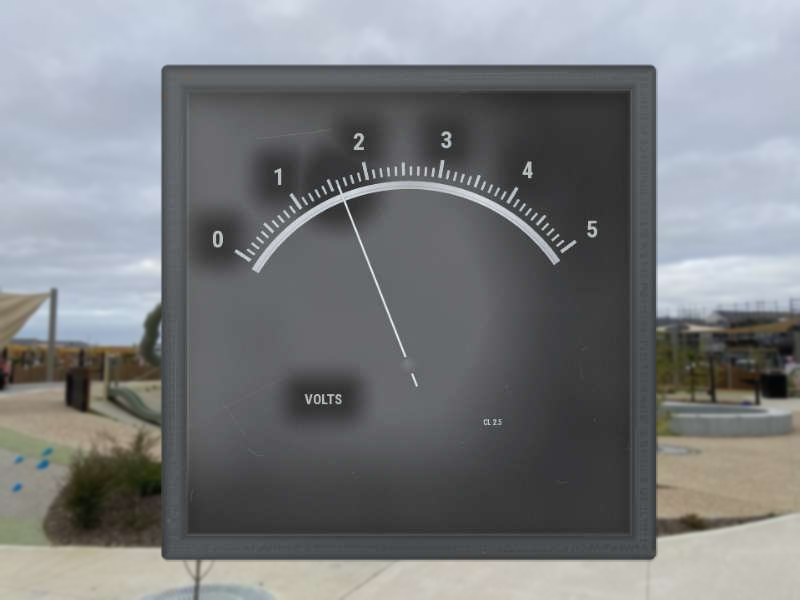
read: 1.6; V
